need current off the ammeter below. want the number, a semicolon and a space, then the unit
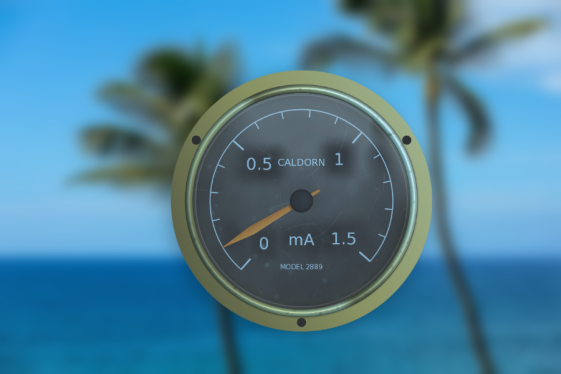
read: 0.1; mA
